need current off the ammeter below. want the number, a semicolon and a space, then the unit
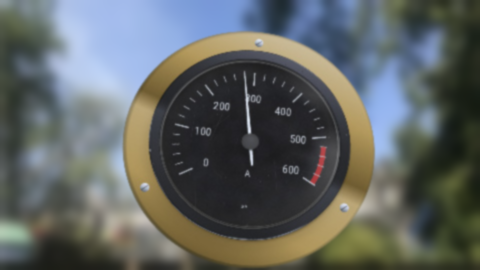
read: 280; A
